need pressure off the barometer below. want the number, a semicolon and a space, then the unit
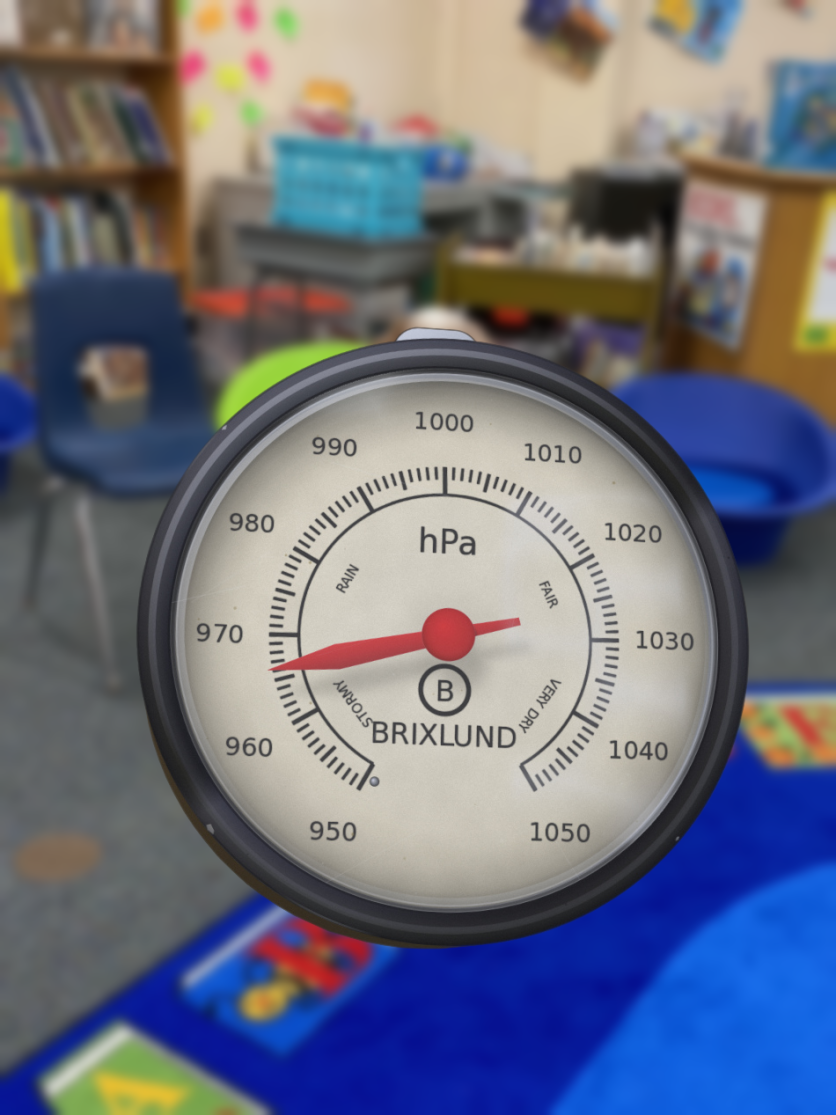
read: 966; hPa
